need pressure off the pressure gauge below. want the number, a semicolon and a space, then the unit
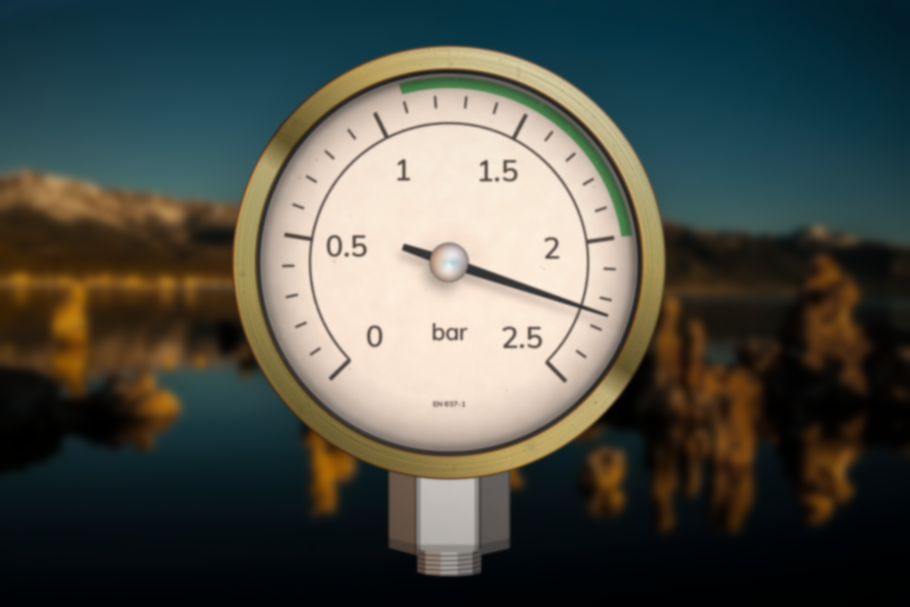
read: 2.25; bar
